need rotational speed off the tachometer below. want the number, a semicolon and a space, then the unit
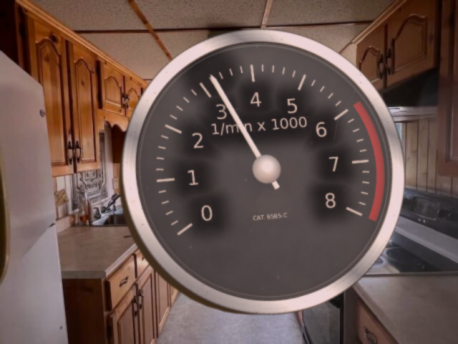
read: 3200; rpm
